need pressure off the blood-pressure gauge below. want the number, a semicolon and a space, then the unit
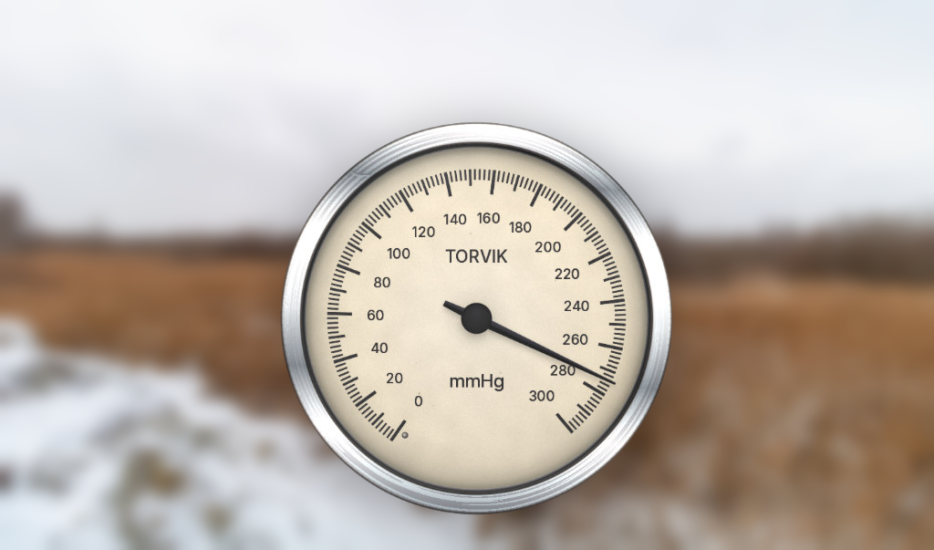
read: 274; mmHg
